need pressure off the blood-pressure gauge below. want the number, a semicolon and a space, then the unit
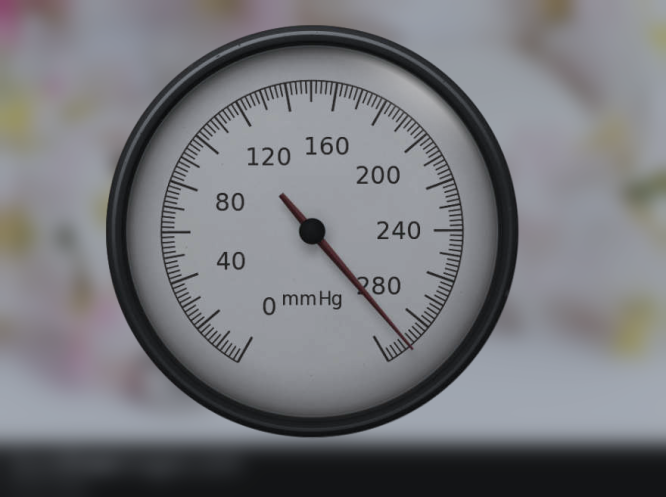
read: 290; mmHg
